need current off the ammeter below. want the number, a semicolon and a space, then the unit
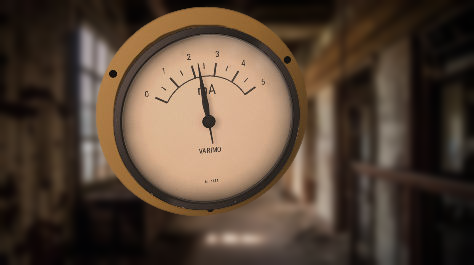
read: 2.25; mA
